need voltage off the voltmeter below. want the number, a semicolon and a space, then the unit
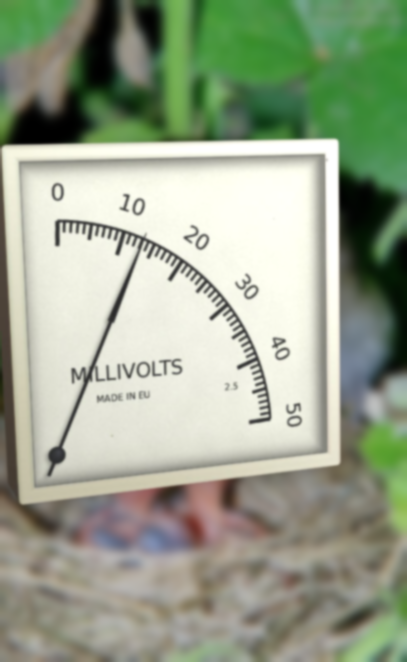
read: 13; mV
